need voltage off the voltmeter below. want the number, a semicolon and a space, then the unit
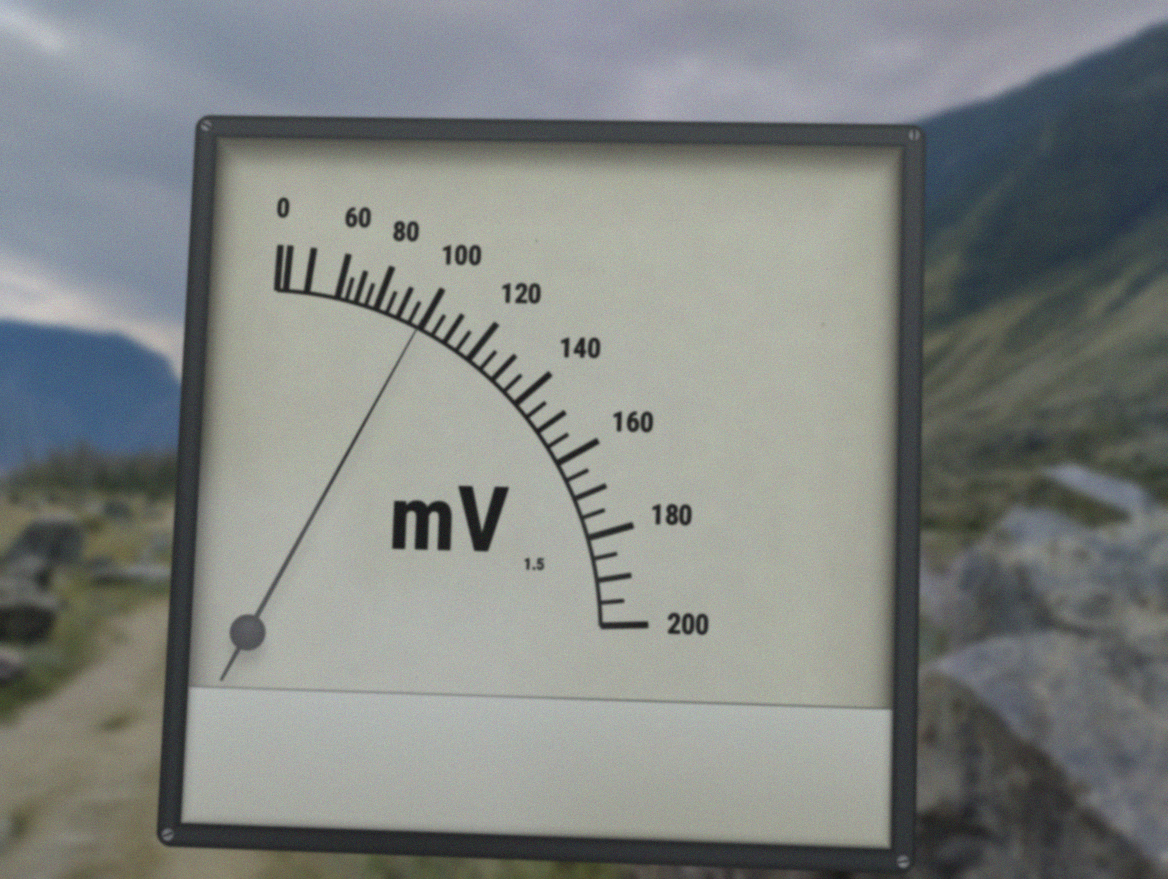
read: 100; mV
